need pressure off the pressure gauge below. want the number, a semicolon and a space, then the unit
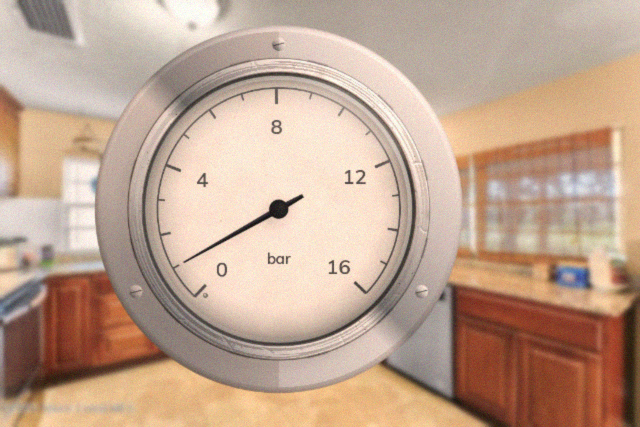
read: 1; bar
